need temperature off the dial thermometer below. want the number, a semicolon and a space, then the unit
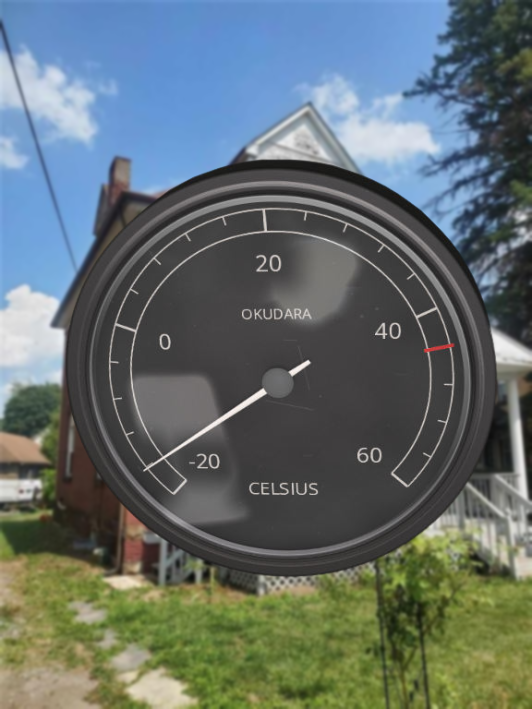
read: -16; °C
